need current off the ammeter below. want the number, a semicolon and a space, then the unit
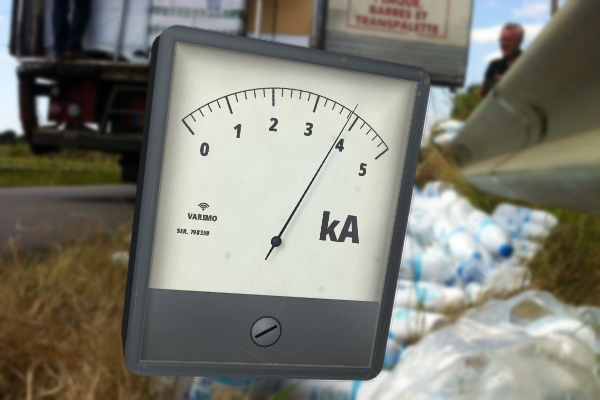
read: 3.8; kA
